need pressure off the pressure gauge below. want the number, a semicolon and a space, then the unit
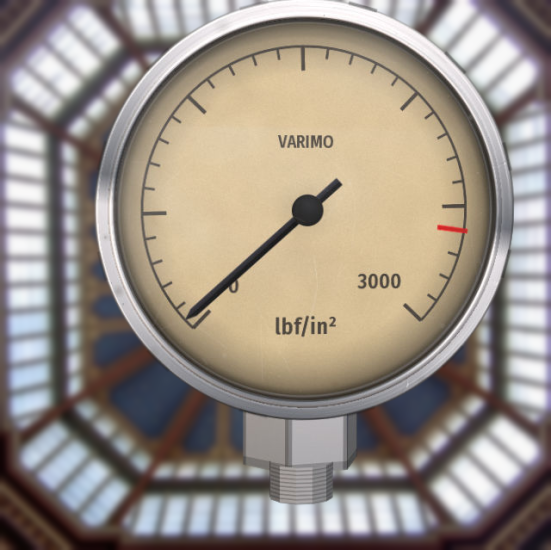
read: 50; psi
